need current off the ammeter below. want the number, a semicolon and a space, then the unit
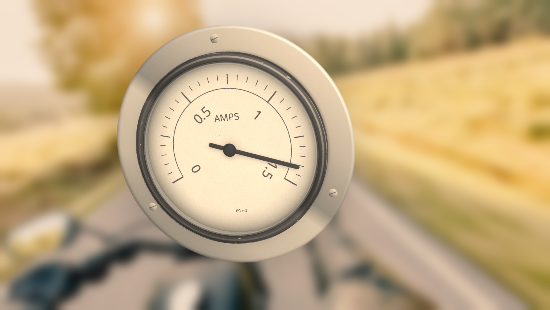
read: 1.4; A
